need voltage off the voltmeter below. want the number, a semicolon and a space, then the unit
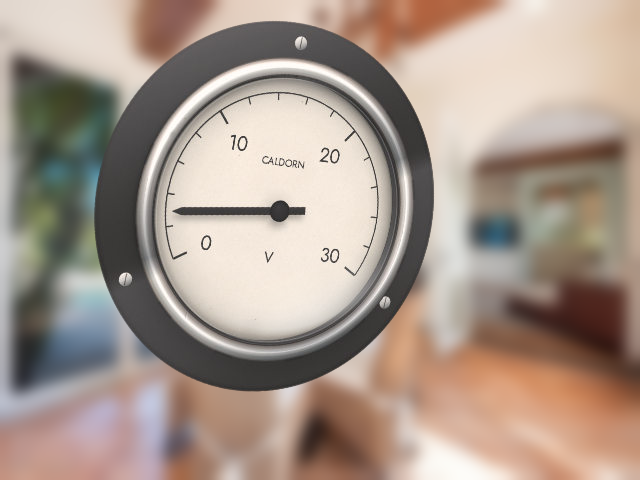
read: 3; V
